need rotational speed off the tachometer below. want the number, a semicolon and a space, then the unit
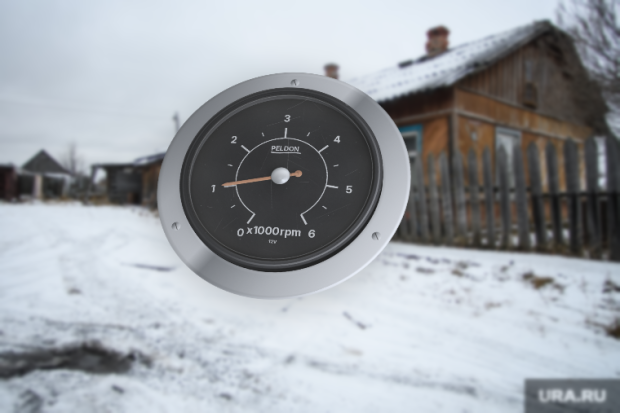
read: 1000; rpm
